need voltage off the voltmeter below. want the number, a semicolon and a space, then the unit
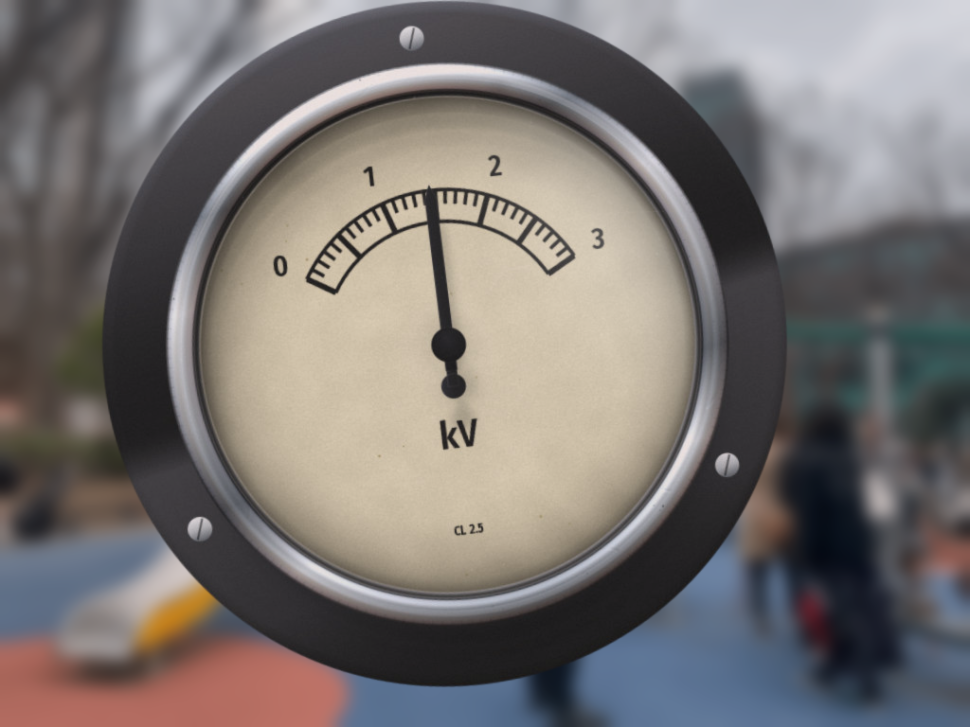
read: 1.45; kV
